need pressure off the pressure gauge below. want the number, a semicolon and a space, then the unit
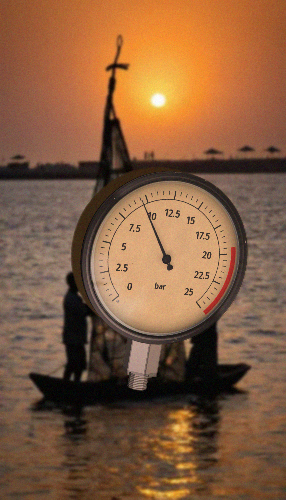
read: 9.5; bar
